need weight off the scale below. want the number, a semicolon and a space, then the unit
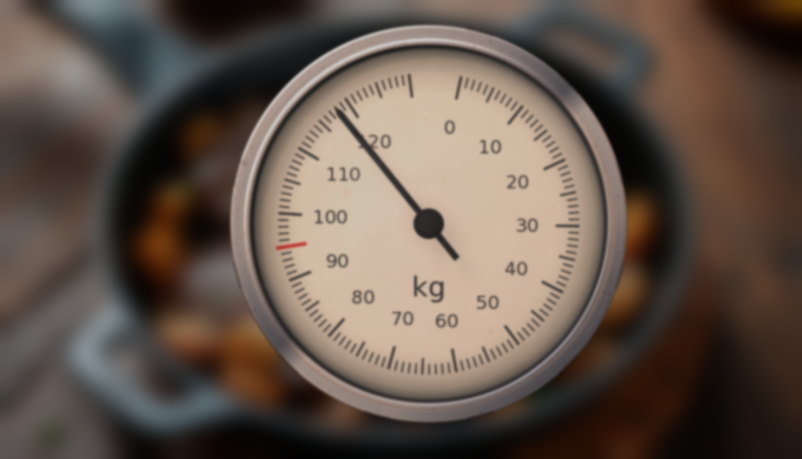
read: 118; kg
